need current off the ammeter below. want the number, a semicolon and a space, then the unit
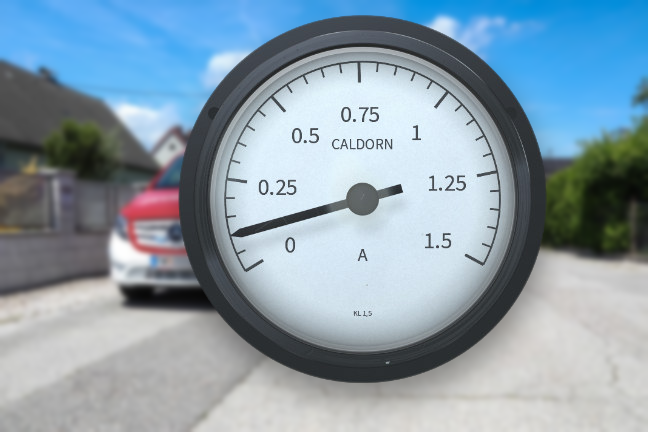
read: 0.1; A
